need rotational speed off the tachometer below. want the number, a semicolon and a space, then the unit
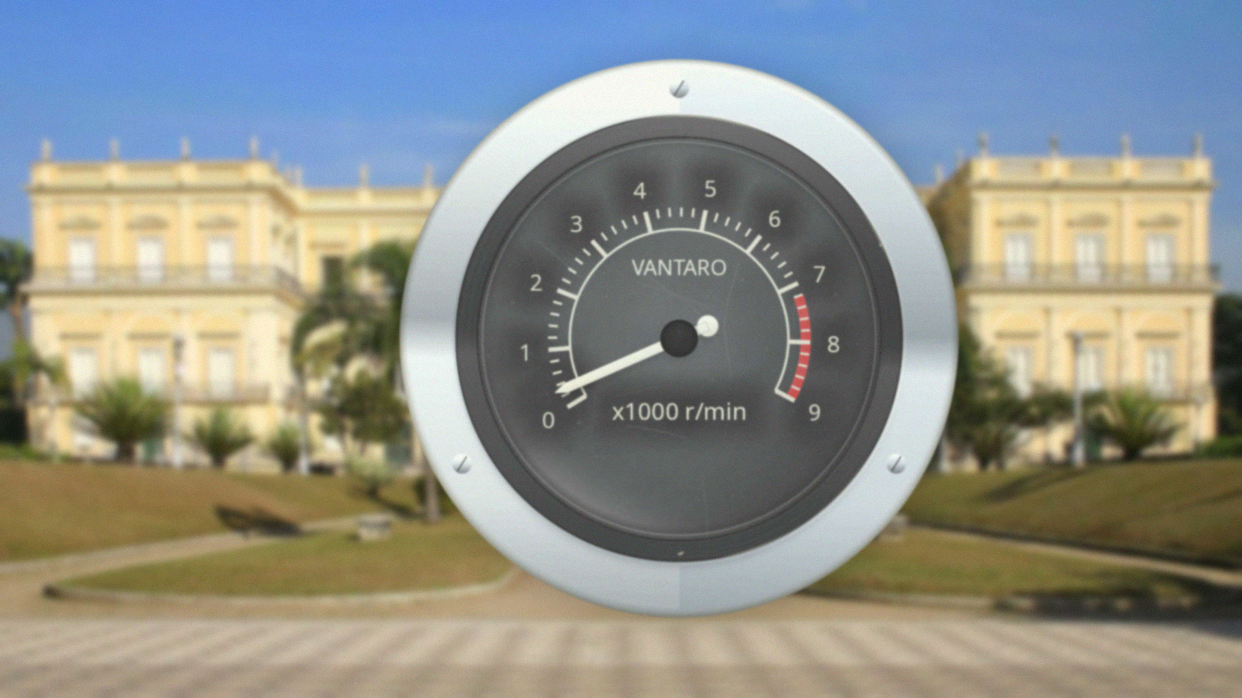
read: 300; rpm
